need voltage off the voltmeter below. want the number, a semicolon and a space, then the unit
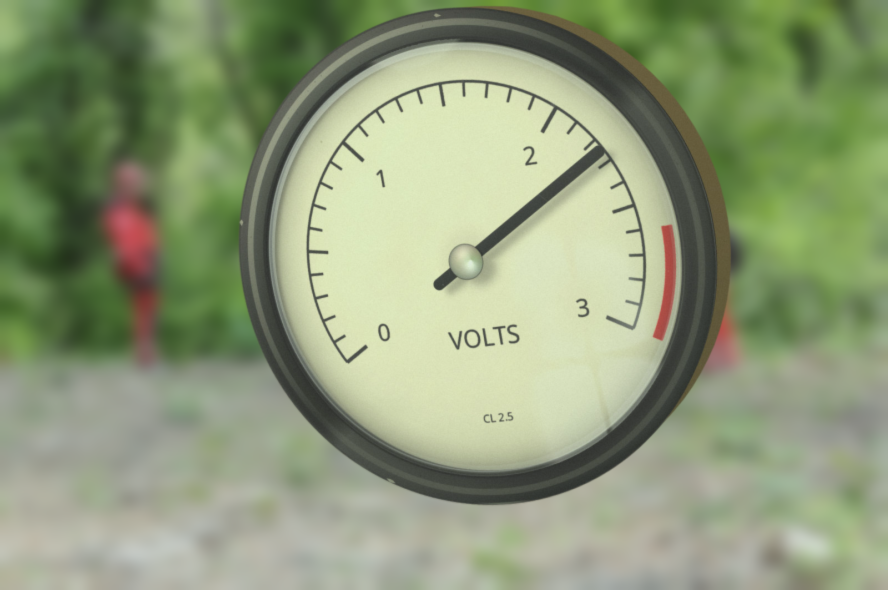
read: 2.25; V
